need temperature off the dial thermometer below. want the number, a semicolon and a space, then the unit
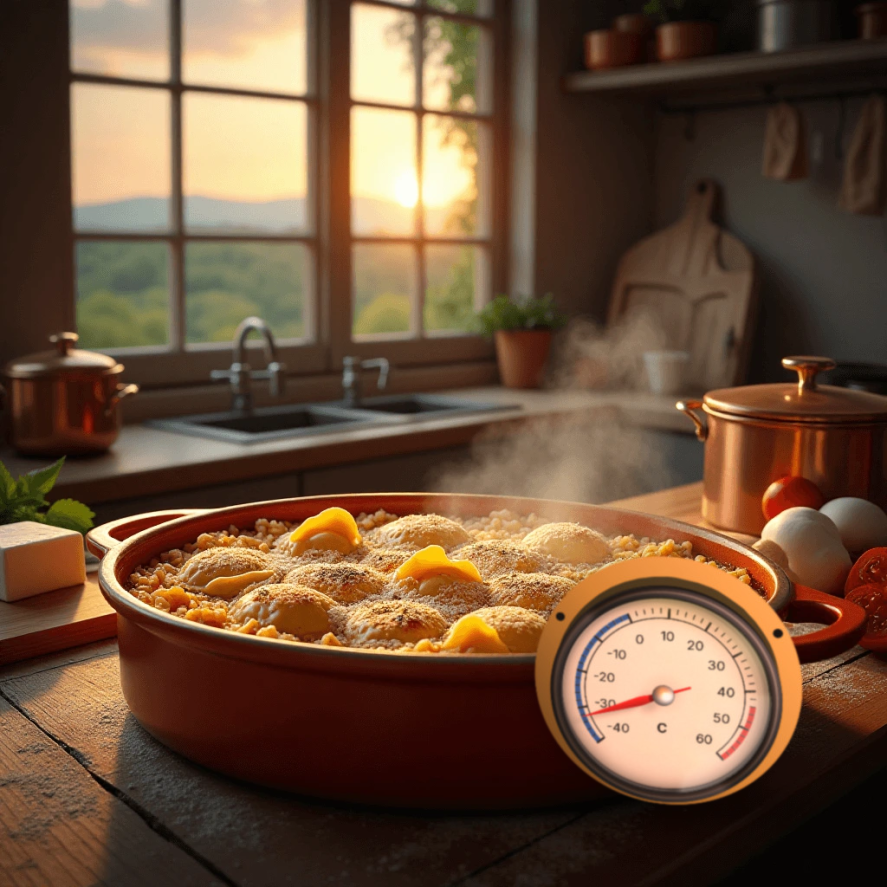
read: -32; °C
